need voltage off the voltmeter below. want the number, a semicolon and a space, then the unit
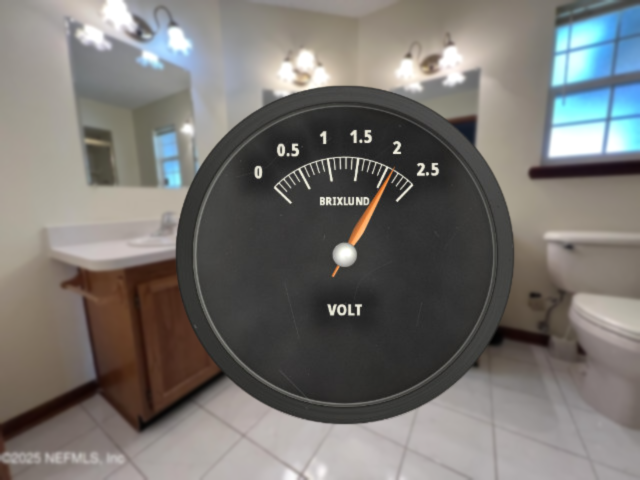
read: 2.1; V
